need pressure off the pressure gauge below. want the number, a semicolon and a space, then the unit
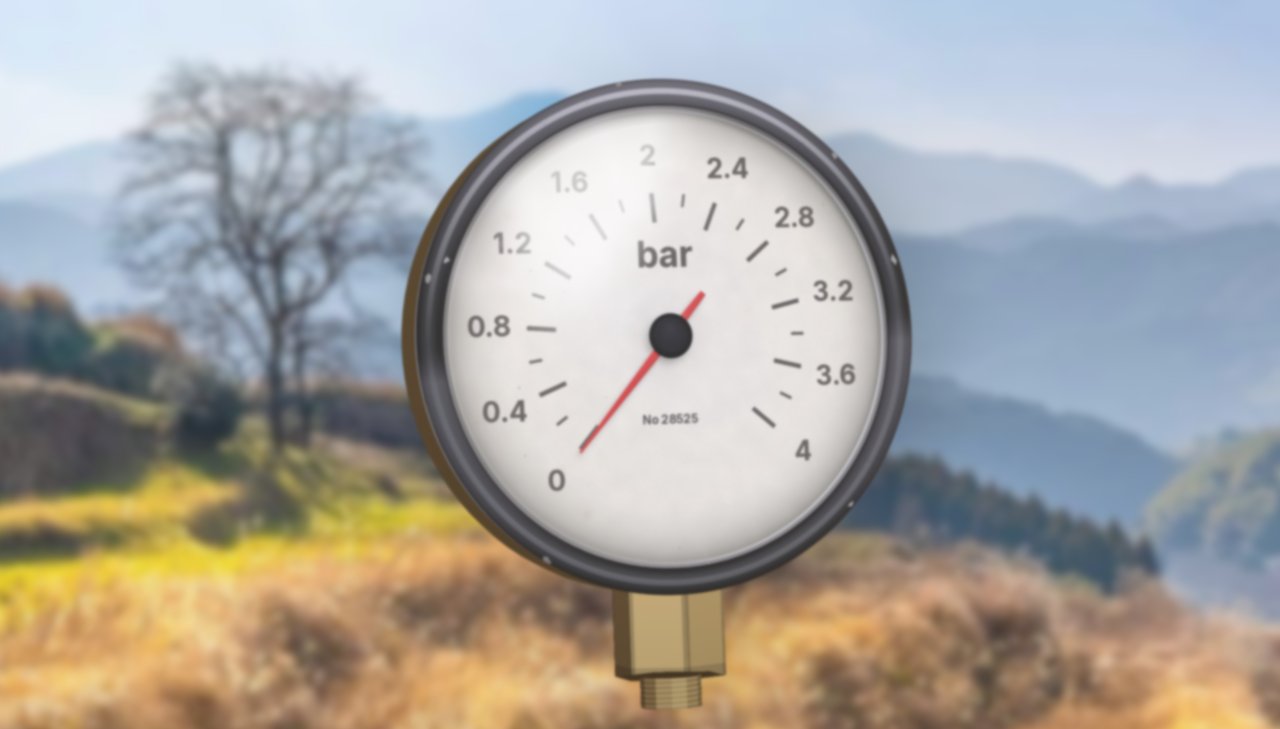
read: 0; bar
